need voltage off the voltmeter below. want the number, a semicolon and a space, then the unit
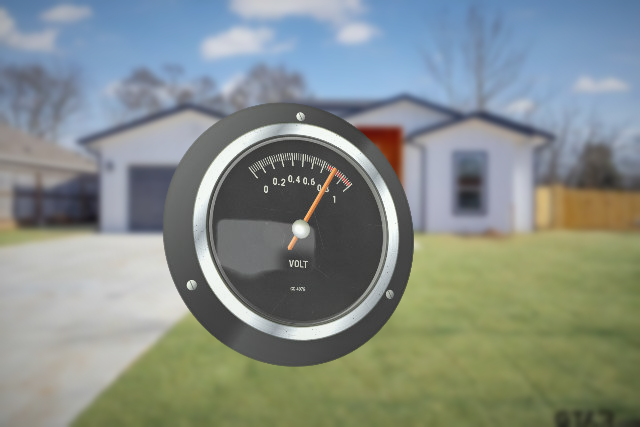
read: 0.8; V
